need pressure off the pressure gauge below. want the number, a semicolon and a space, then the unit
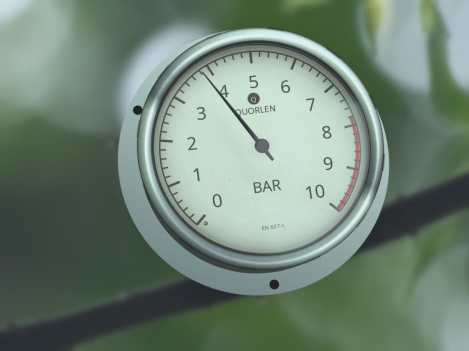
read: 3.8; bar
